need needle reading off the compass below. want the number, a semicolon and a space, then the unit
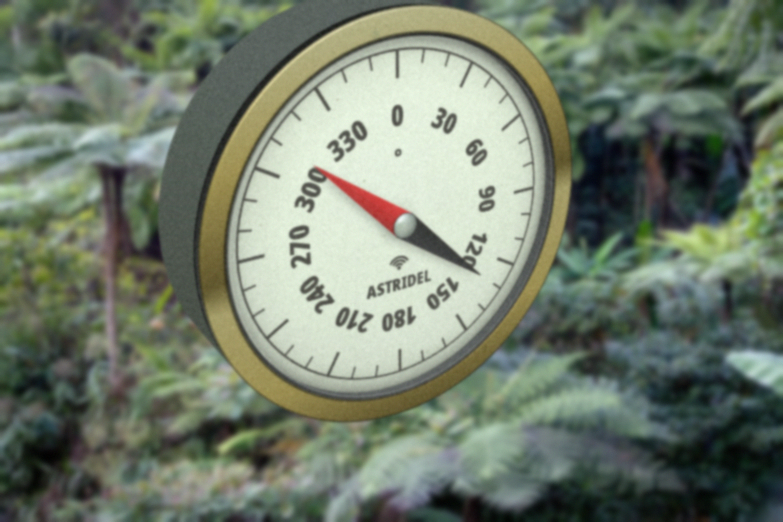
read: 310; °
